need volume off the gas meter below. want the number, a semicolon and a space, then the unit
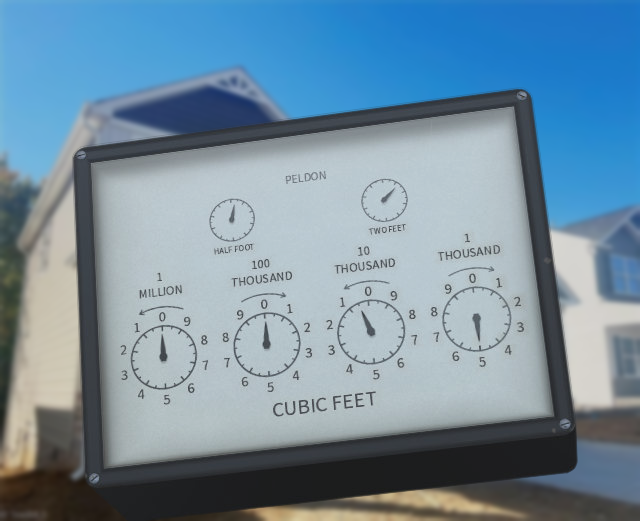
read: 500; ft³
